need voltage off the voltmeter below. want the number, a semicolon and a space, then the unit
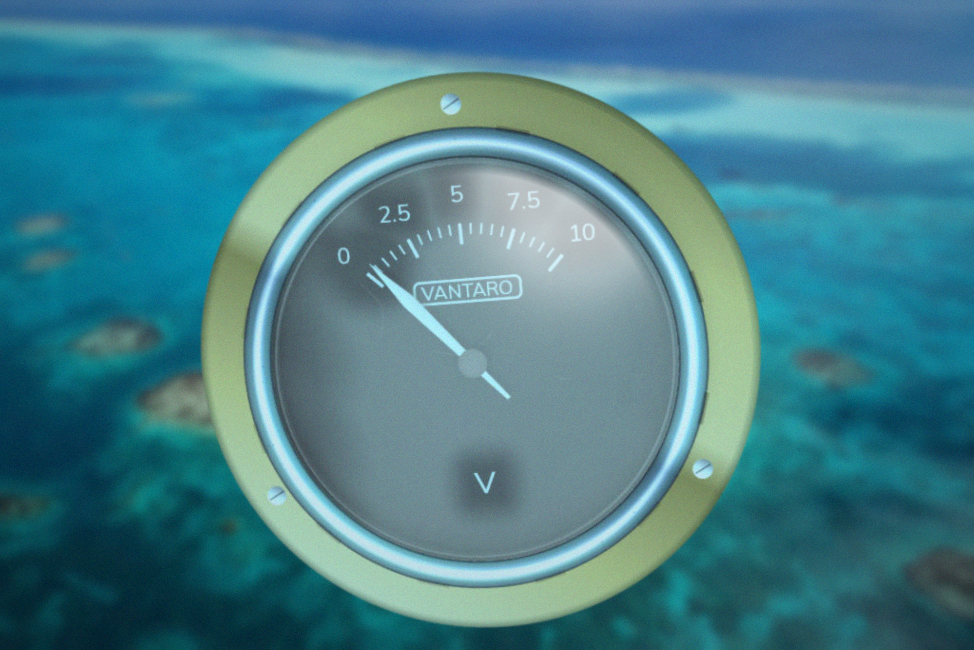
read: 0.5; V
